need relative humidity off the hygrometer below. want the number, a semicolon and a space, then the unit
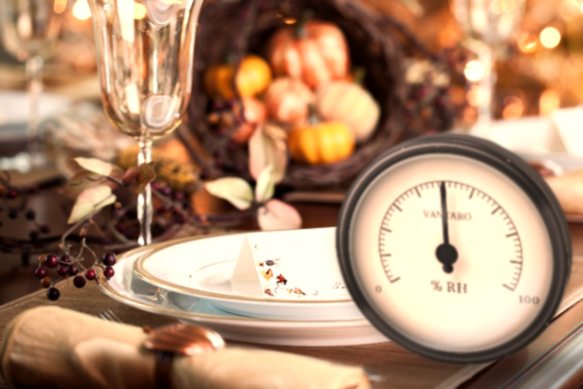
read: 50; %
